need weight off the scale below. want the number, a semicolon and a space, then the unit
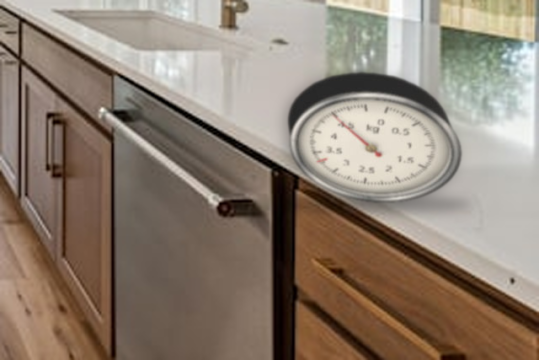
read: 4.5; kg
